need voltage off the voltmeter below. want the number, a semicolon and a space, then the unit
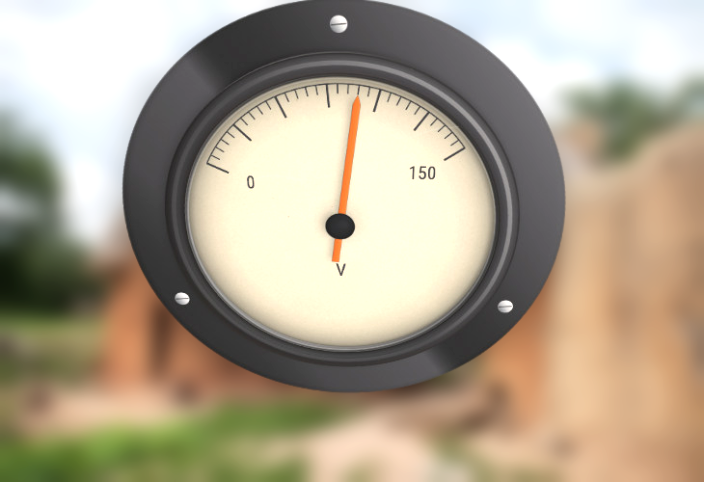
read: 90; V
